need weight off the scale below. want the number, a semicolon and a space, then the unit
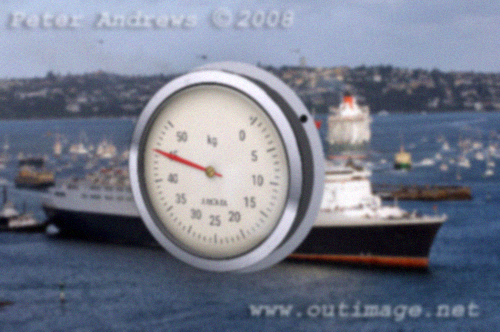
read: 45; kg
